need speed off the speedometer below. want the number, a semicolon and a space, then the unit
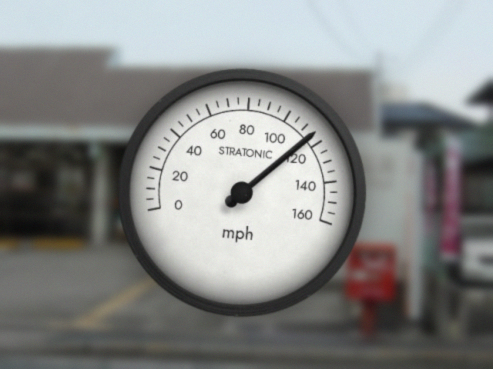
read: 115; mph
